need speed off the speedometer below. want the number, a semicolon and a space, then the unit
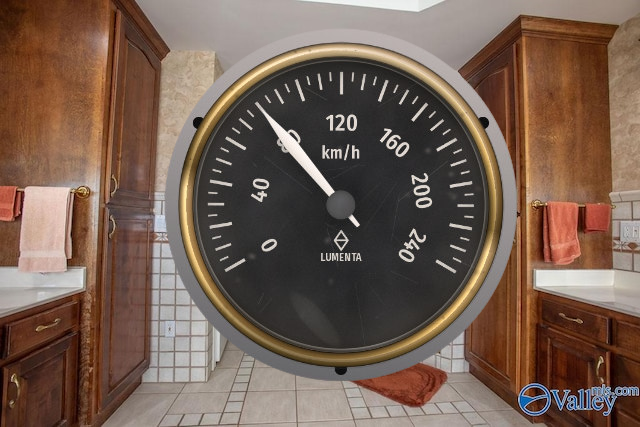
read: 80; km/h
